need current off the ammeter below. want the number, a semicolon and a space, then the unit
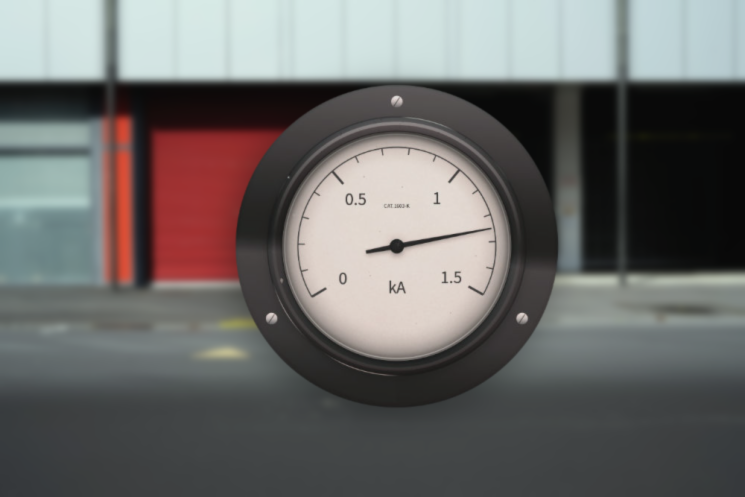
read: 1.25; kA
